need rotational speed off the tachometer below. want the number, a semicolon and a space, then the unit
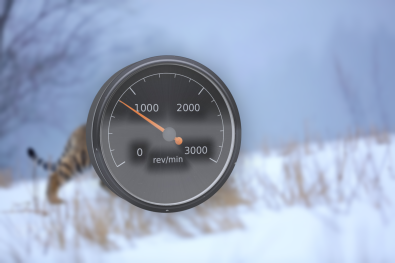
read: 800; rpm
